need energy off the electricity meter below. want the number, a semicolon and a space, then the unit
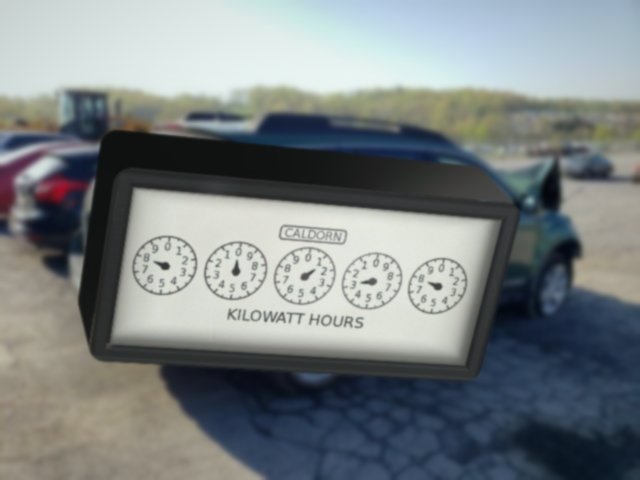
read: 80128; kWh
